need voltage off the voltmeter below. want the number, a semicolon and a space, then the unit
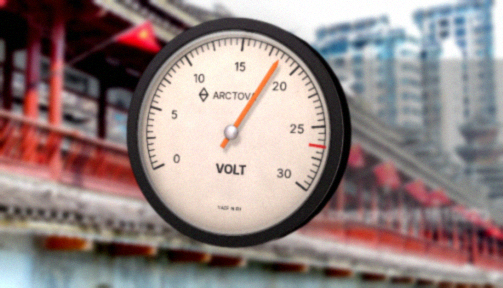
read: 18.5; V
